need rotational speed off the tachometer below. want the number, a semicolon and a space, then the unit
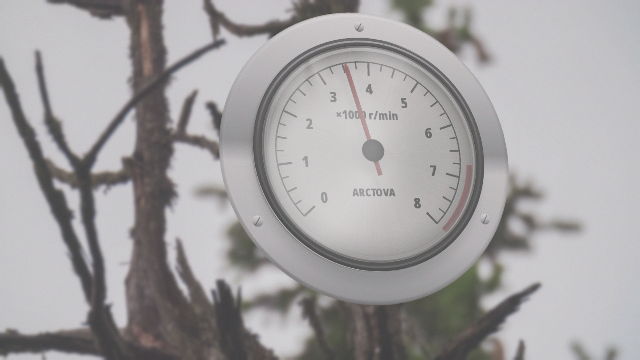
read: 3500; rpm
